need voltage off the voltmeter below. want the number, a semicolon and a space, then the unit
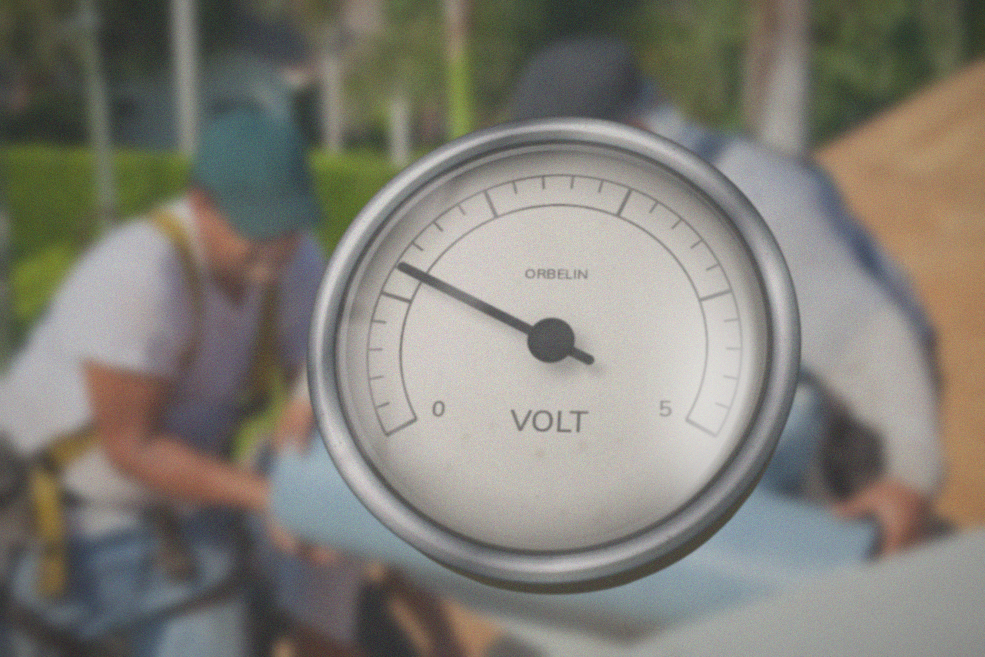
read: 1.2; V
